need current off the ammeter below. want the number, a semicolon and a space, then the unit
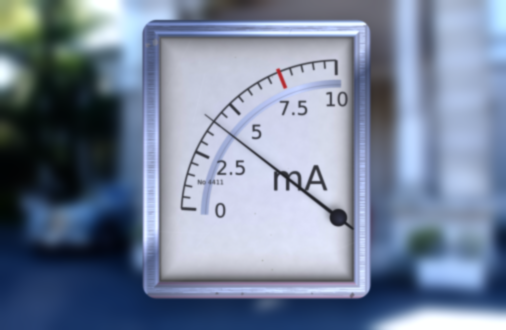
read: 4; mA
